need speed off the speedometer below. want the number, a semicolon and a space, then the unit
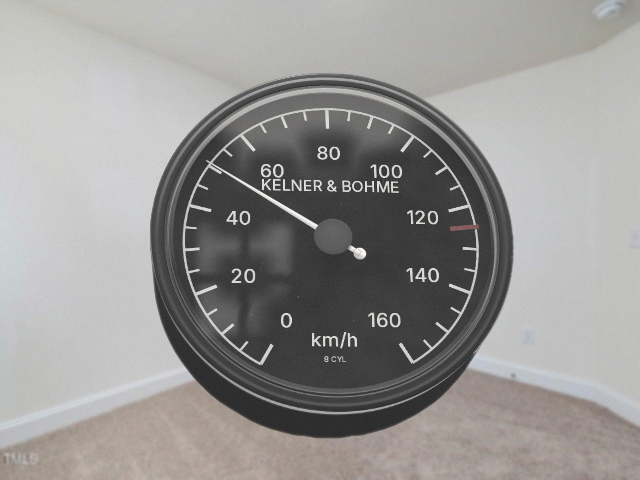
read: 50; km/h
